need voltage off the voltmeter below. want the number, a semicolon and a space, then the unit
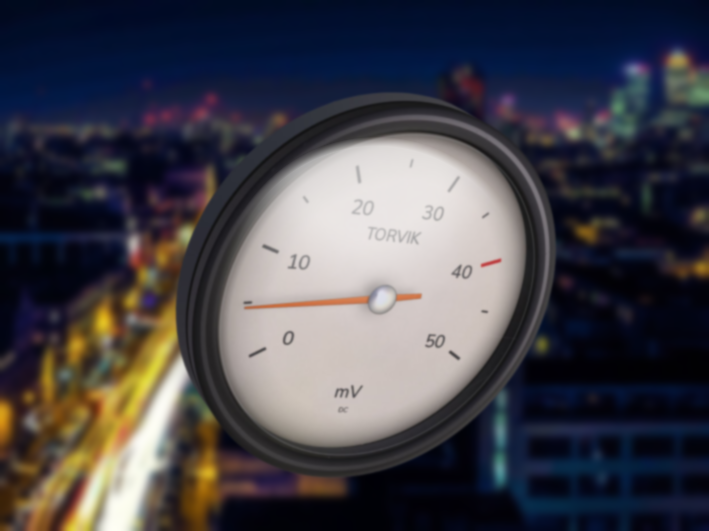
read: 5; mV
